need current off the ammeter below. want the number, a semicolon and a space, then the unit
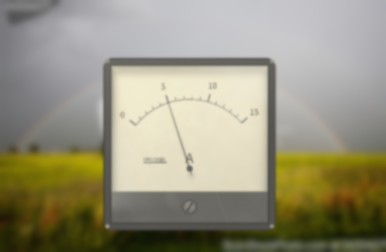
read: 5; A
